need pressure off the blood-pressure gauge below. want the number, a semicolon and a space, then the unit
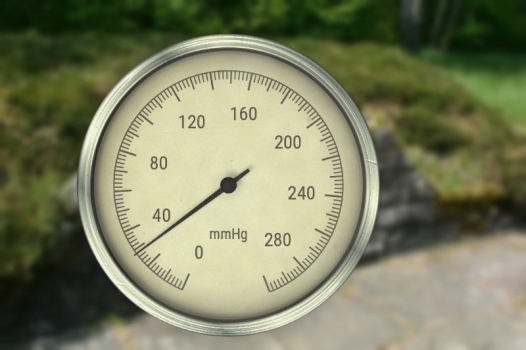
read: 28; mmHg
